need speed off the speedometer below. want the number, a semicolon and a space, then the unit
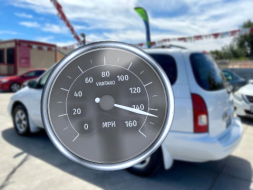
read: 145; mph
